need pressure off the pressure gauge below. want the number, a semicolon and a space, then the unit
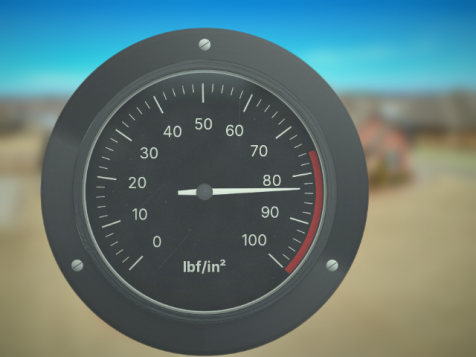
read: 83; psi
